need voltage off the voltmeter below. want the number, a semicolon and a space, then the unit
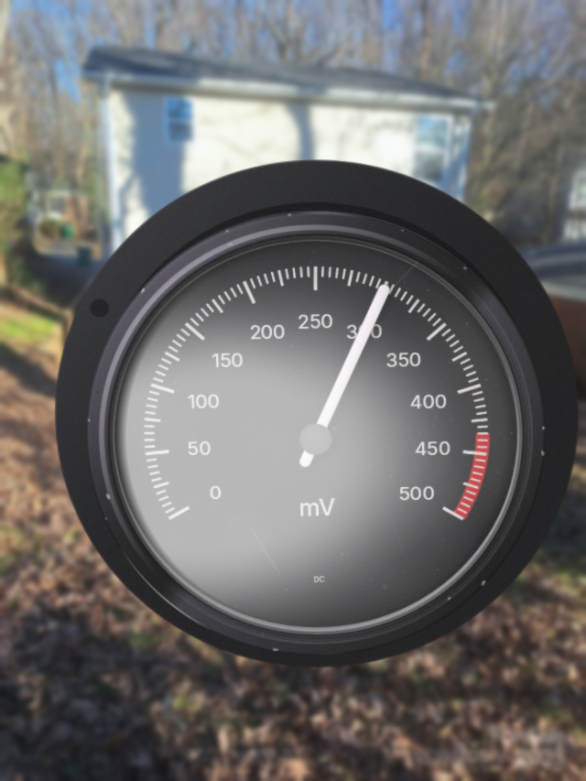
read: 300; mV
